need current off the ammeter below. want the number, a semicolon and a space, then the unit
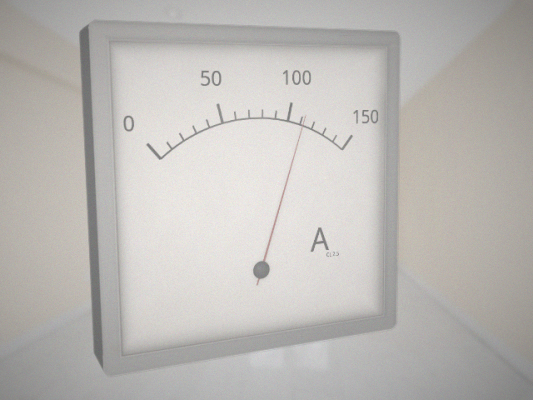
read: 110; A
